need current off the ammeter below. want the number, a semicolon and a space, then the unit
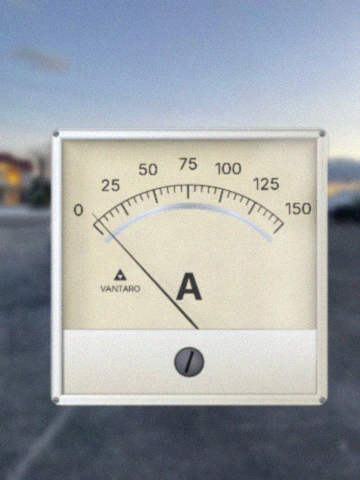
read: 5; A
